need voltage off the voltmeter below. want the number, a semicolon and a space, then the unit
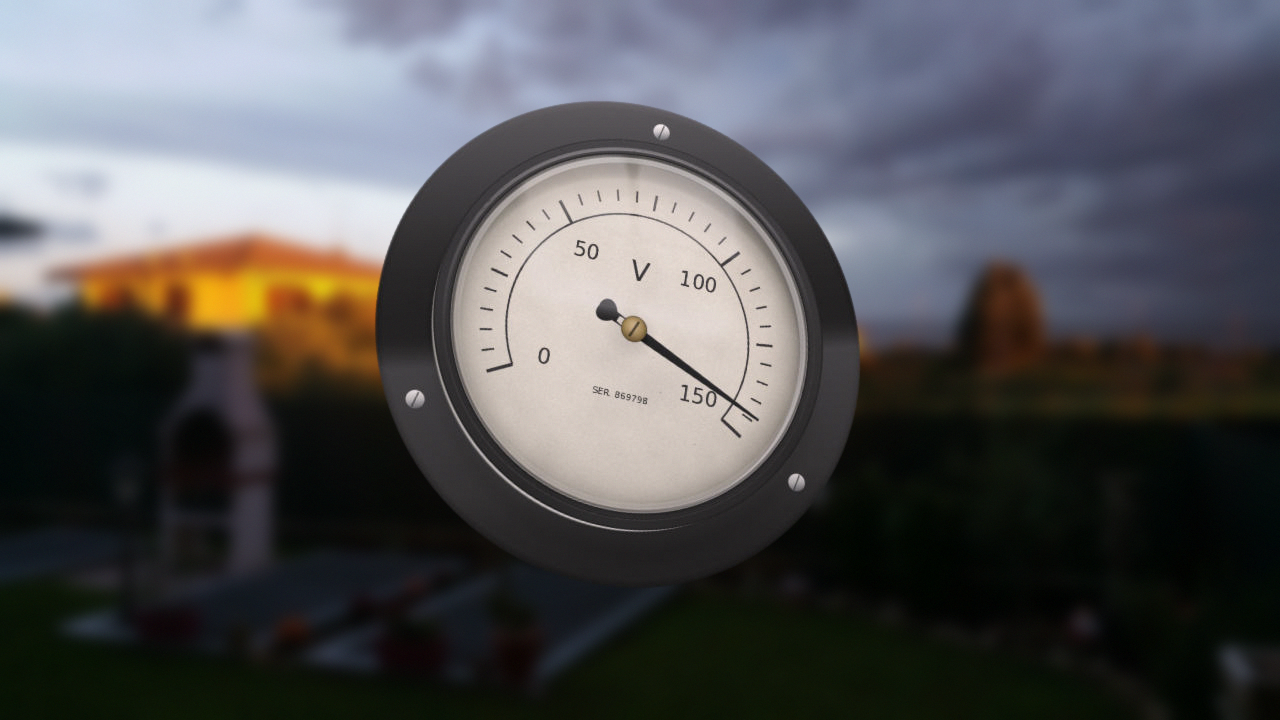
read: 145; V
